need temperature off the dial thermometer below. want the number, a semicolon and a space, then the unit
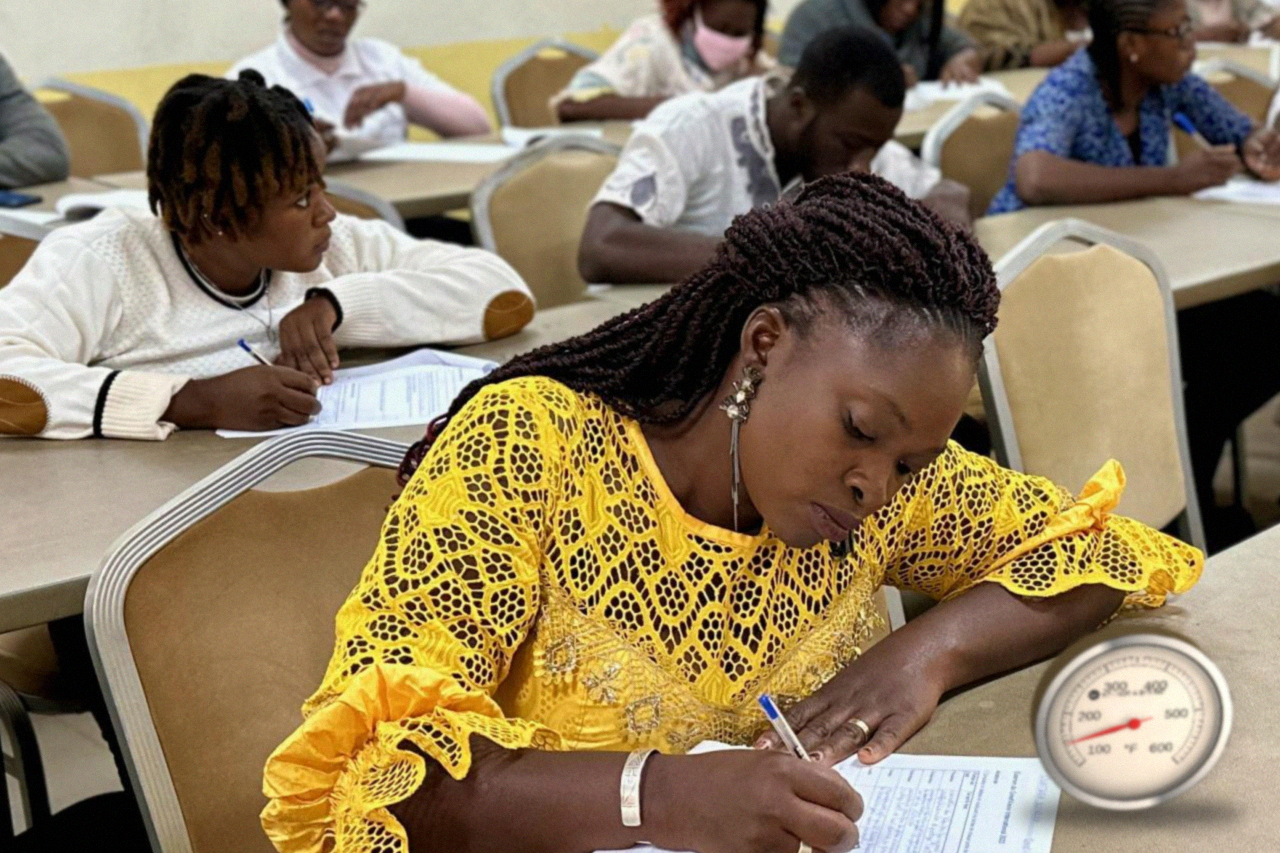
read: 150; °F
